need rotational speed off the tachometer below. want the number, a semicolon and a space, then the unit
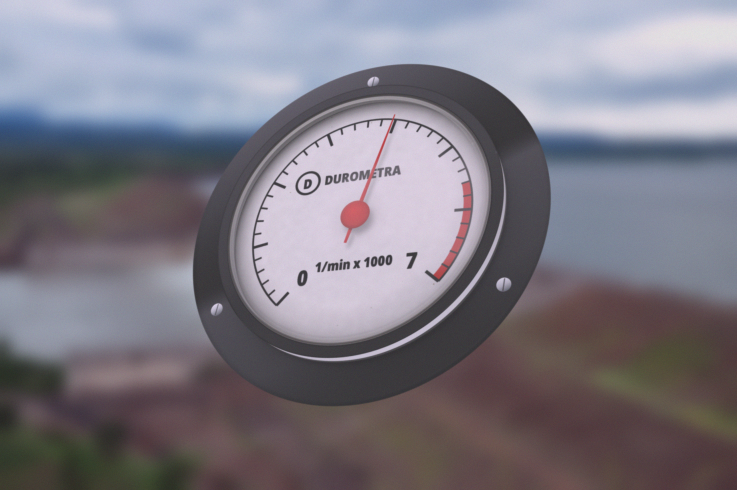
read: 4000; rpm
